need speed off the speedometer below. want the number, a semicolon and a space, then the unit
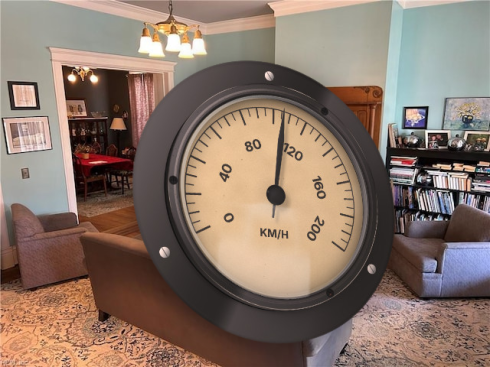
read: 105; km/h
